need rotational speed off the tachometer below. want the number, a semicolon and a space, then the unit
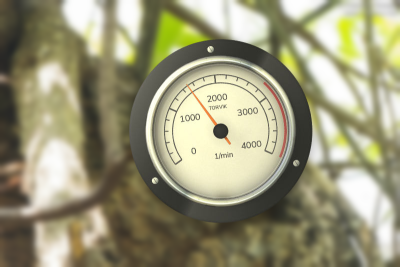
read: 1500; rpm
